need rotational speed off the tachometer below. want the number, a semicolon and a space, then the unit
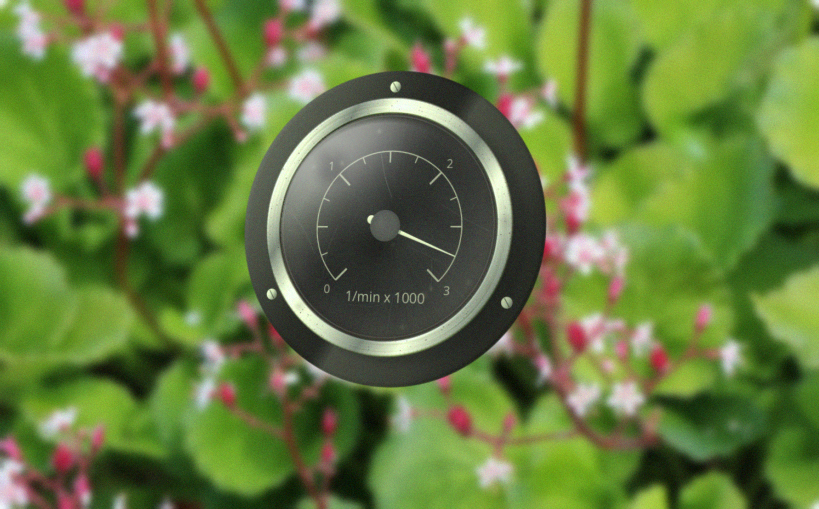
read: 2750; rpm
